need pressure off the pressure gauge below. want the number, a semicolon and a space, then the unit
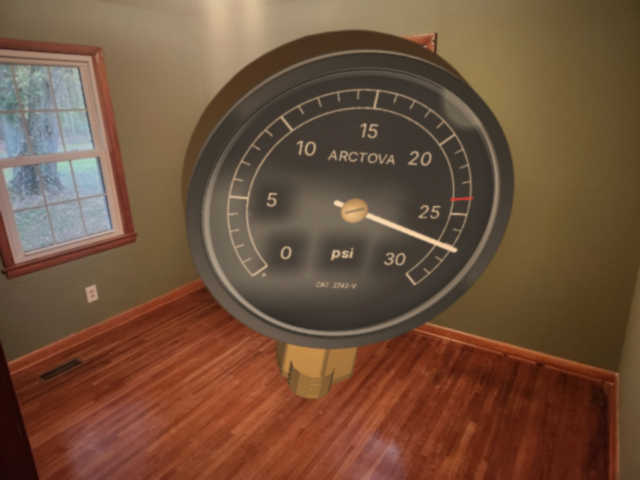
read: 27; psi
